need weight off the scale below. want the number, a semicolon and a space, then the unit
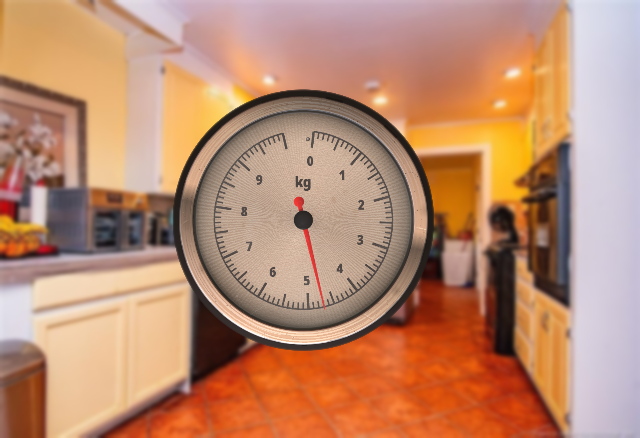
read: 4.7; kg
